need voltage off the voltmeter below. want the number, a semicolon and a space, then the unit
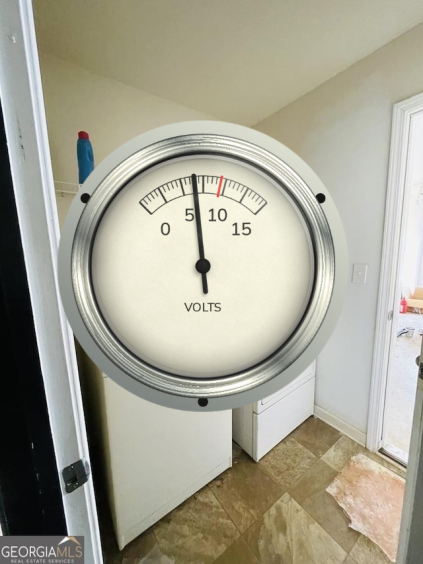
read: 6.5; V
